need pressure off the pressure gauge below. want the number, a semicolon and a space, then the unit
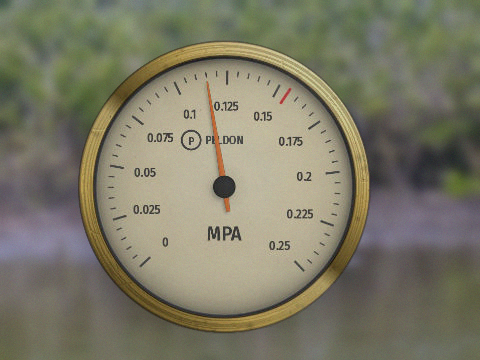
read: 0.115; MPa
